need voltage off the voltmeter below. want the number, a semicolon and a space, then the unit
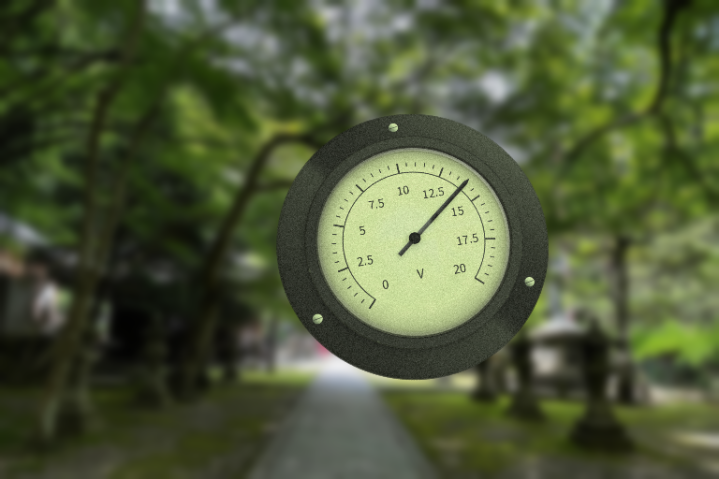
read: 14; V
